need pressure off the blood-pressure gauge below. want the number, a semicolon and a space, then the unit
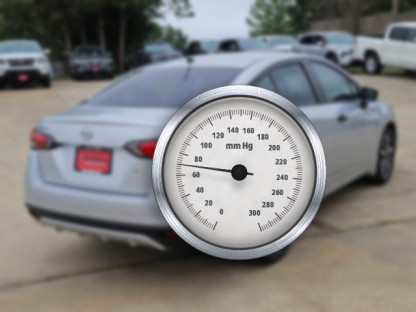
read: 70; mmHg
